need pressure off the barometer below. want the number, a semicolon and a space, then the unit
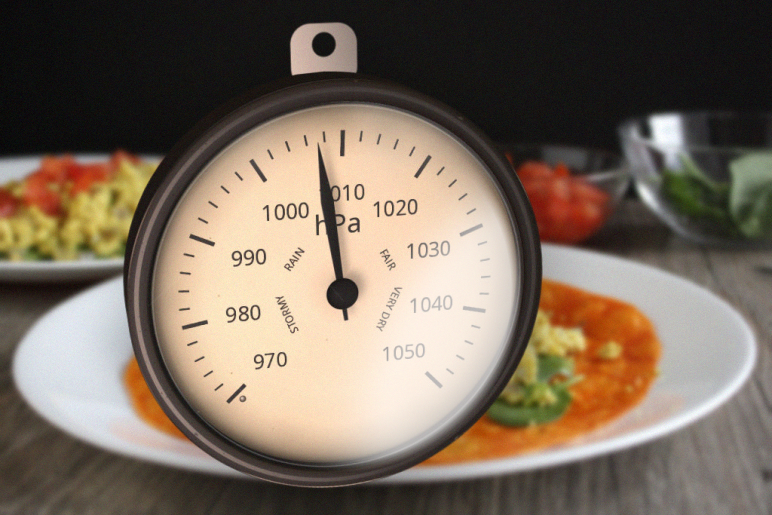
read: 1007; hPa
